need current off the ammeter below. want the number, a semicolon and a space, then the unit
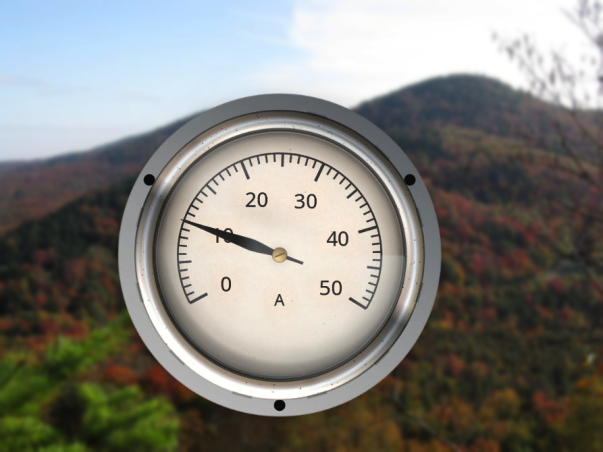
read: 10; A
